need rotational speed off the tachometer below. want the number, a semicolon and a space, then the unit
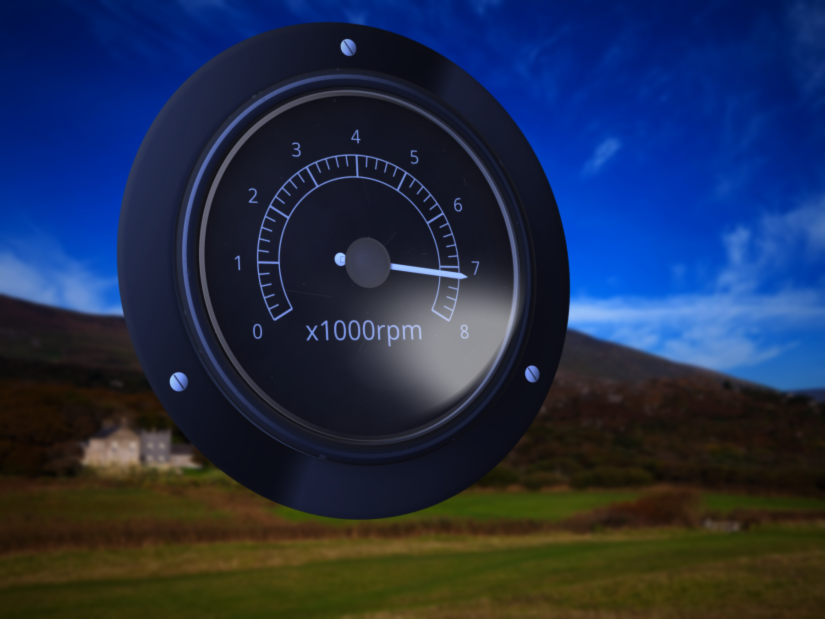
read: 7200; rpm
